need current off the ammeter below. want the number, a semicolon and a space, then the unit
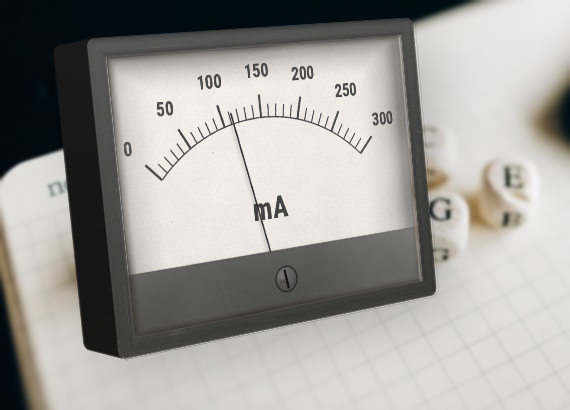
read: 110; mA
